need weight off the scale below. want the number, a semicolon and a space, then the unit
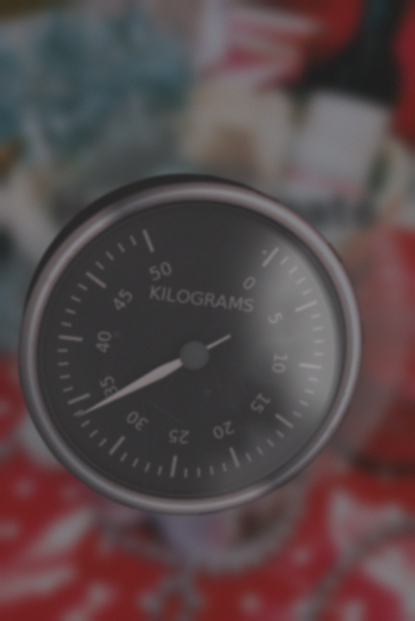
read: 34; kg
